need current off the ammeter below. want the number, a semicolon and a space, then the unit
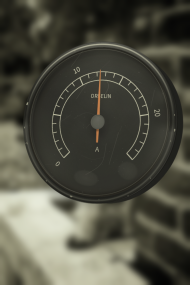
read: 12.5; A
